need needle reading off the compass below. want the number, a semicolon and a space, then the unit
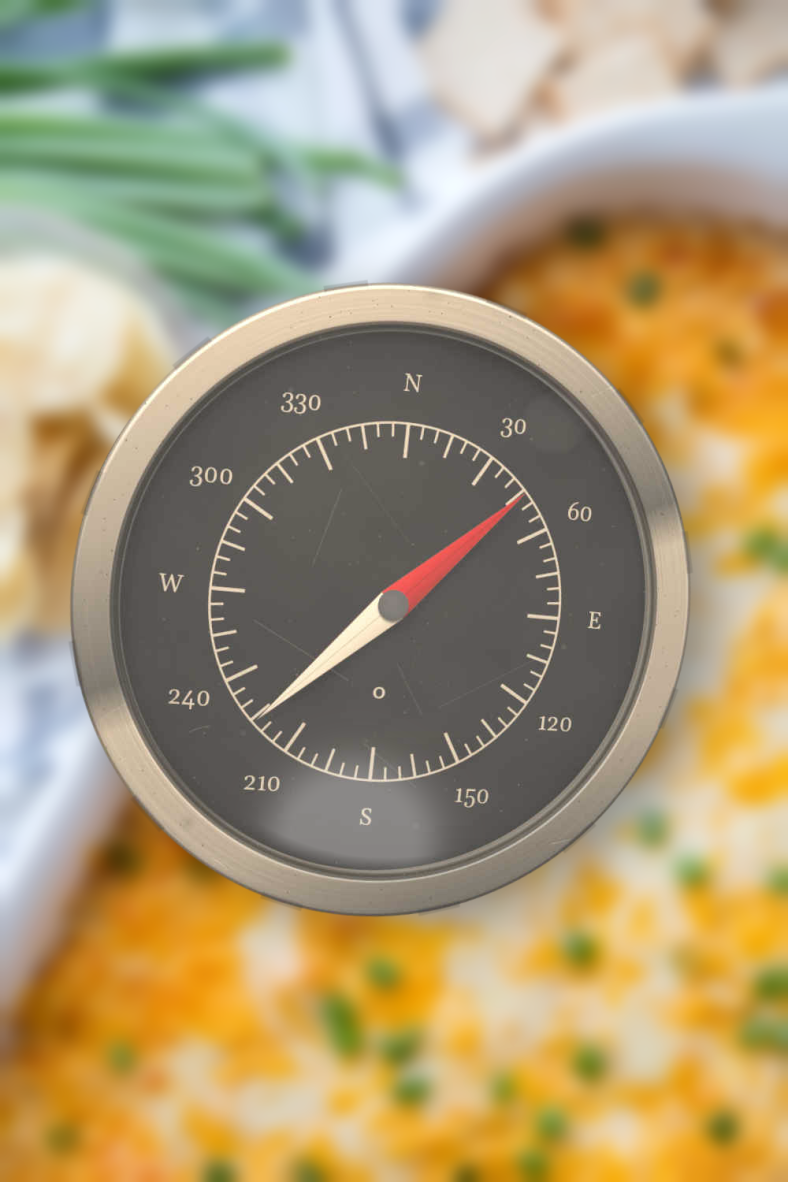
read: 45; °
